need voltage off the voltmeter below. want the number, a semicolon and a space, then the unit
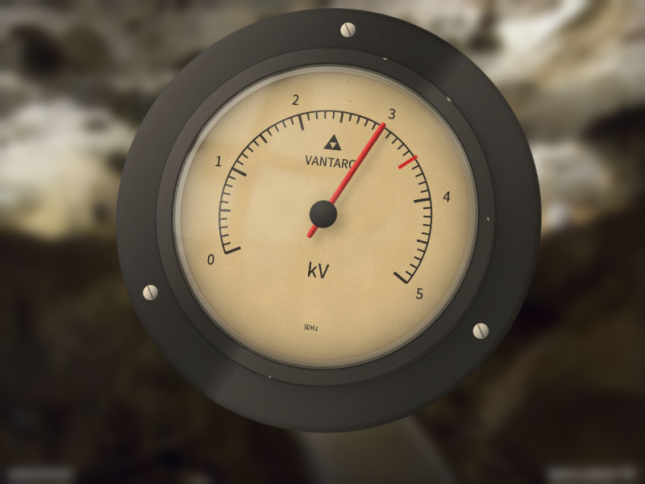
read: 3; kV
